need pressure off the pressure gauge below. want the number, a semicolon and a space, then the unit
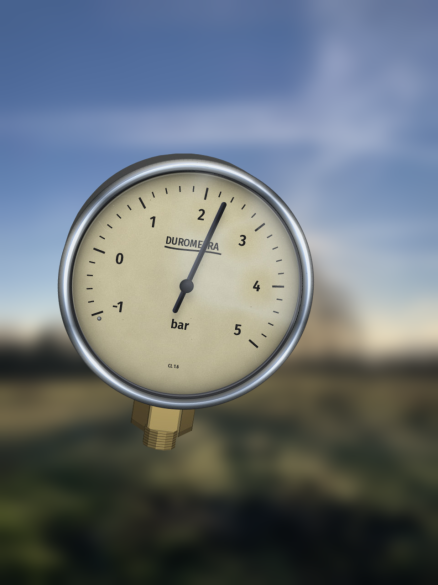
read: 2.3; bar
